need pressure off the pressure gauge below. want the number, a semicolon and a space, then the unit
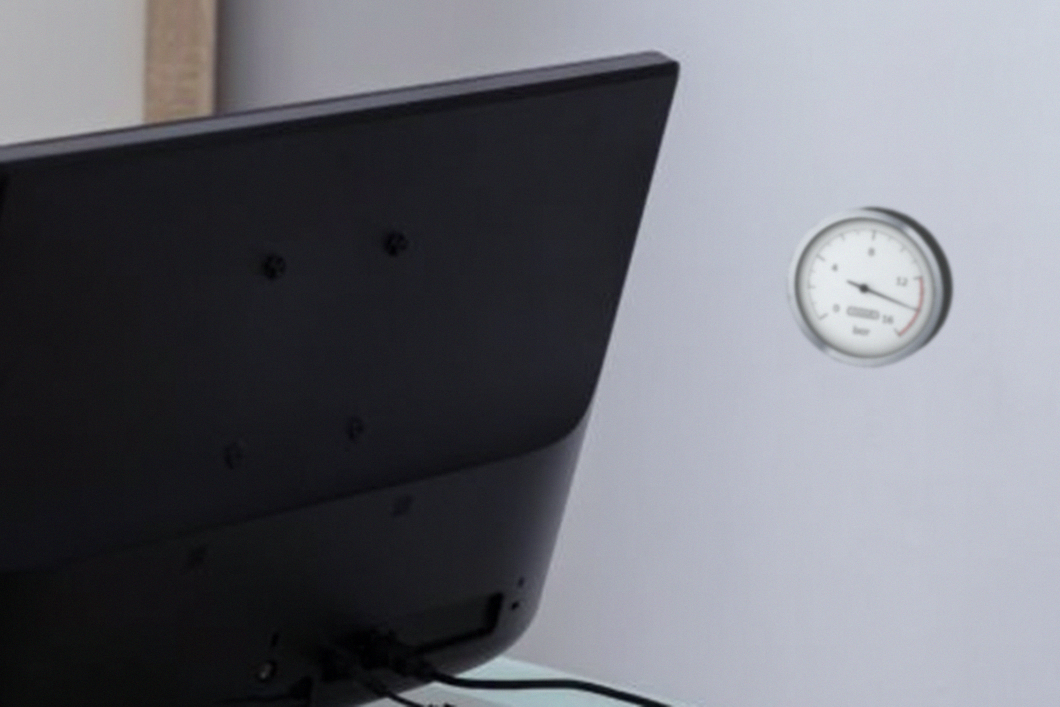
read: 14; bar
